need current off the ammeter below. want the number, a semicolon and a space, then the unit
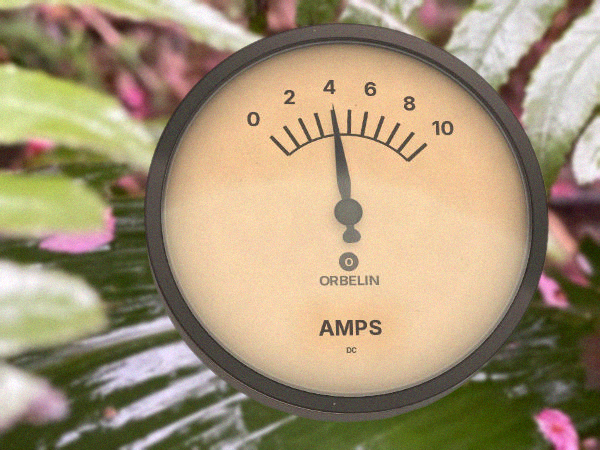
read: 4; A
